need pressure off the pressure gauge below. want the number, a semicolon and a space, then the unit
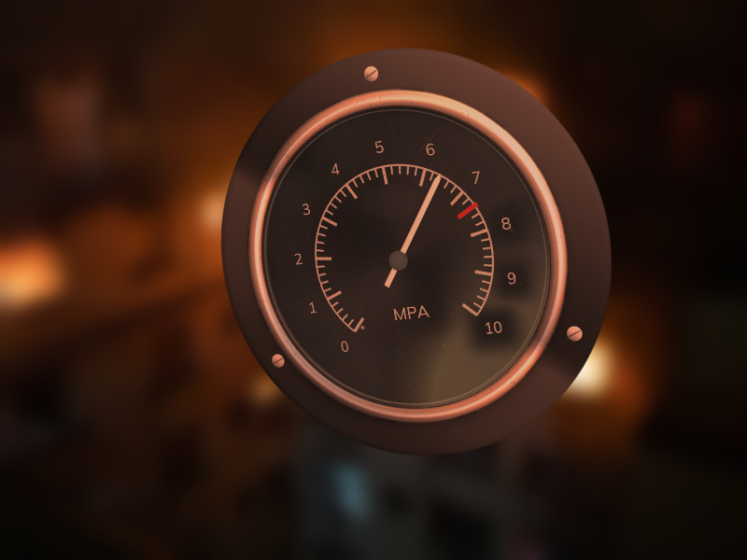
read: 6.4; MPa
